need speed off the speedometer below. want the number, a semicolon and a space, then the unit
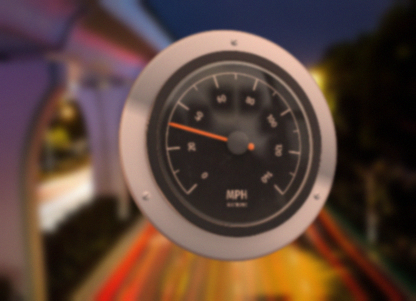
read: 30; mph
